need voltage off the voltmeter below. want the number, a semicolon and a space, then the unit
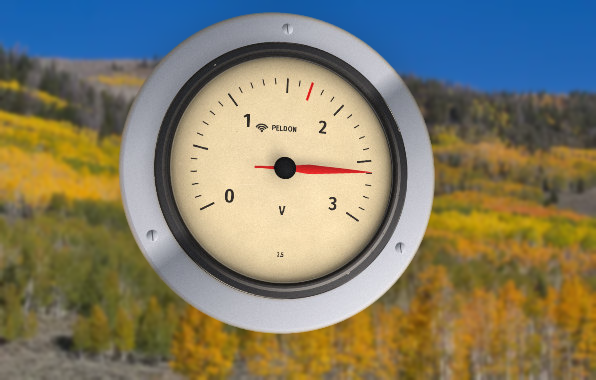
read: 2.6; V
